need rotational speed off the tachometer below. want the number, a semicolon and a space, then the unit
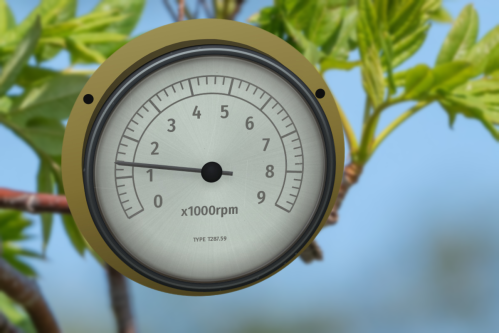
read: 1400; rpm
